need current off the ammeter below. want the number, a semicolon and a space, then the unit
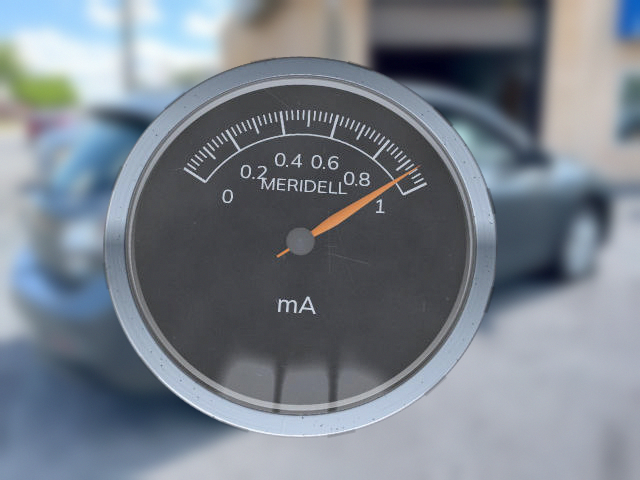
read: 0.94; mA
